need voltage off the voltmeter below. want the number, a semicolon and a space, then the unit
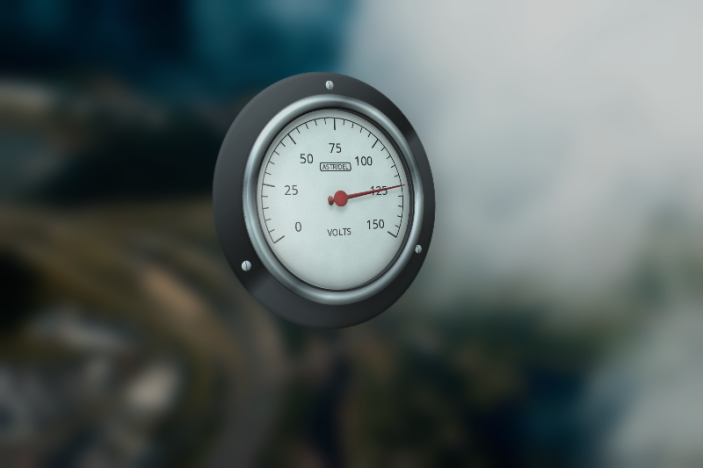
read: 125; V
